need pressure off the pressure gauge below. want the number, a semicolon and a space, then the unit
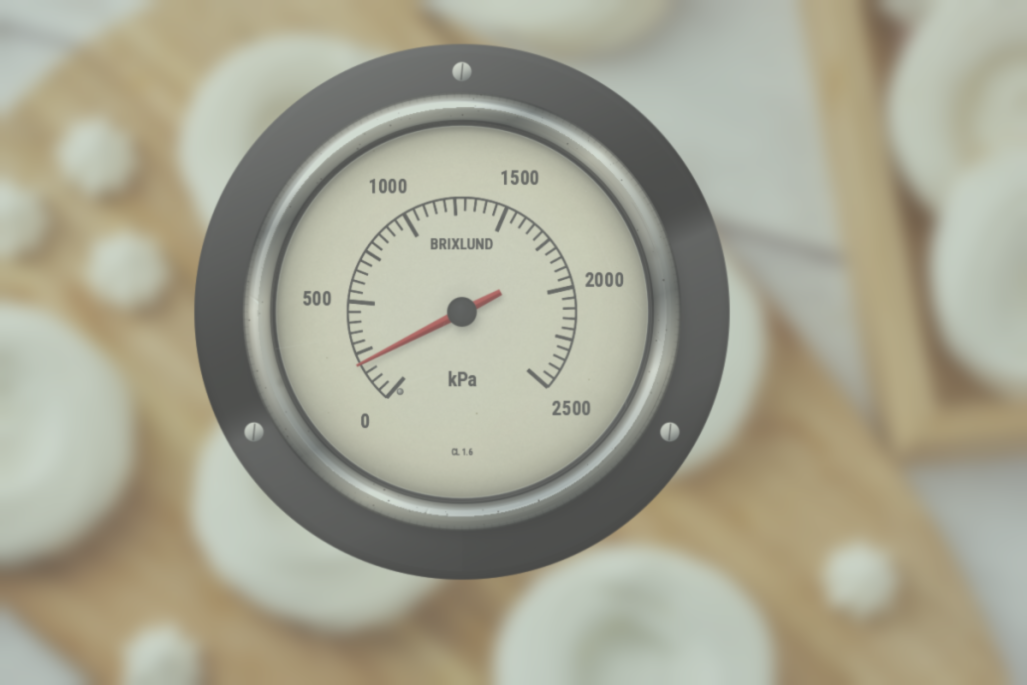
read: 200; kPa
